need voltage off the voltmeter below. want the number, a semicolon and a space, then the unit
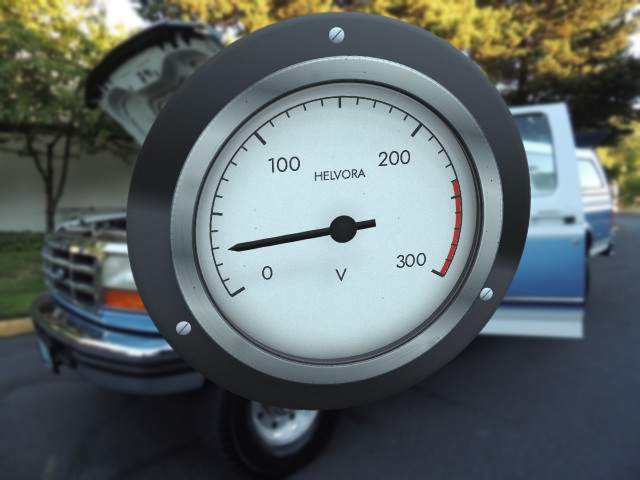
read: 30; V
